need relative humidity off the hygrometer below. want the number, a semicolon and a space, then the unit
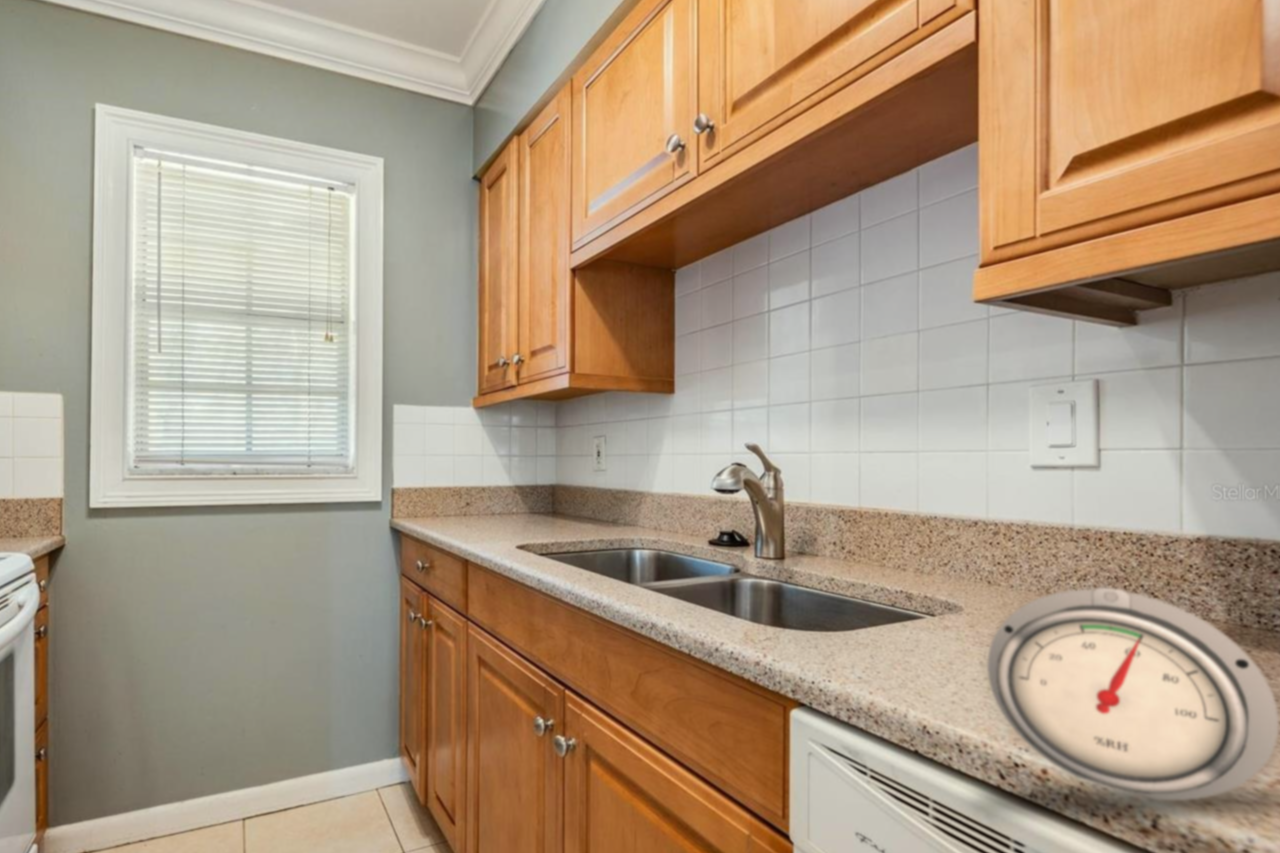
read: 60; %
